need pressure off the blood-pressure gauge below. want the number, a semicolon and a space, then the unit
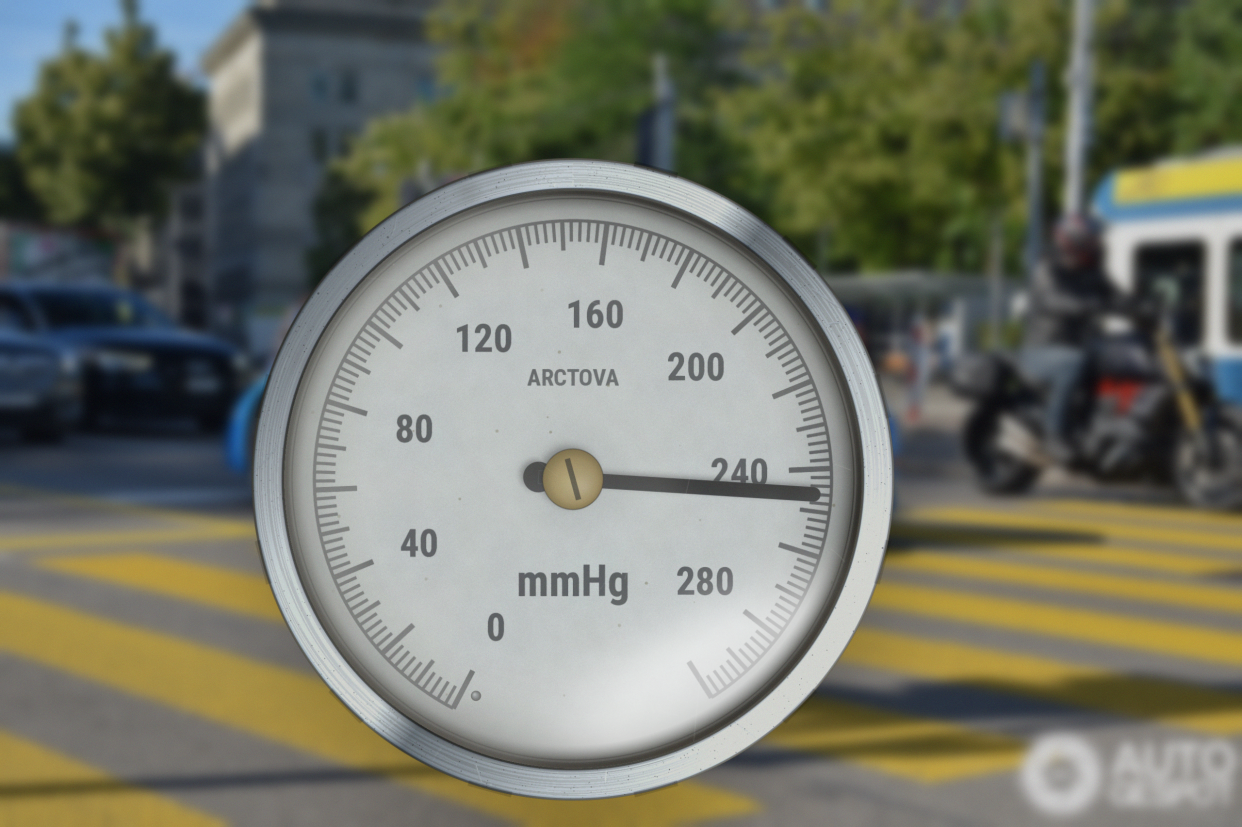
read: 246; mmHg
